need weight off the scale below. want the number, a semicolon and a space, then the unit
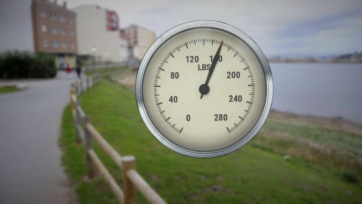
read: 160; lb
